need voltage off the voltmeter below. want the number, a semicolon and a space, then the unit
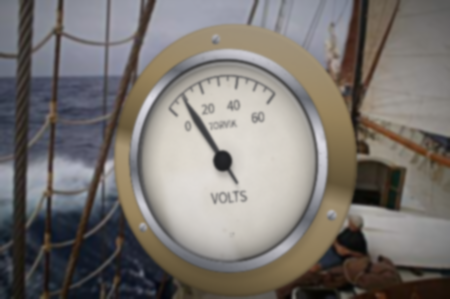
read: 10; V
